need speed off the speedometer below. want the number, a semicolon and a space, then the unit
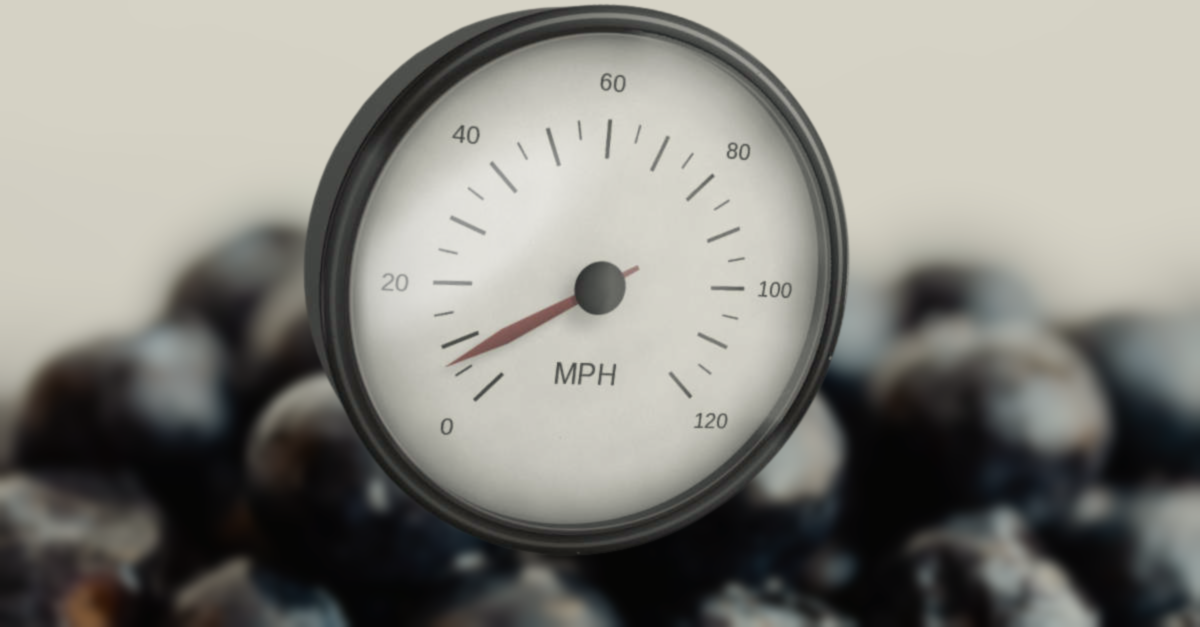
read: 7.5; mph
